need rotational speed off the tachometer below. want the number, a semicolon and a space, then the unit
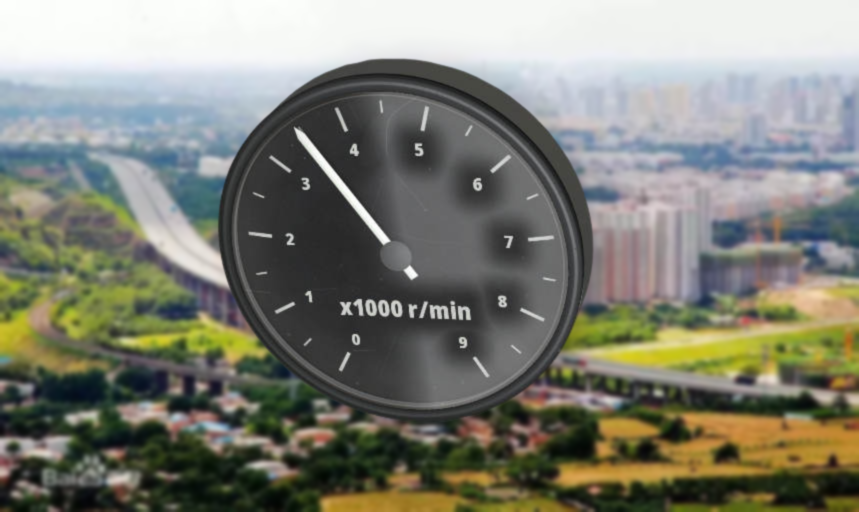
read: 3500; rpm
